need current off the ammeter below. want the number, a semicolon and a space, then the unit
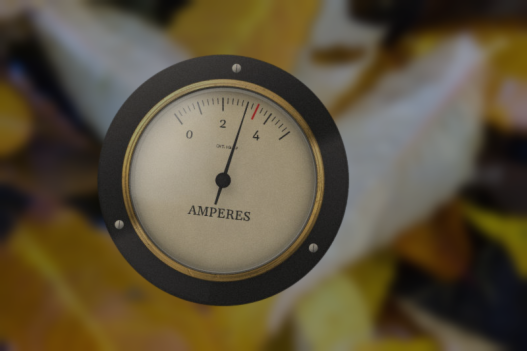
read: 3; A
